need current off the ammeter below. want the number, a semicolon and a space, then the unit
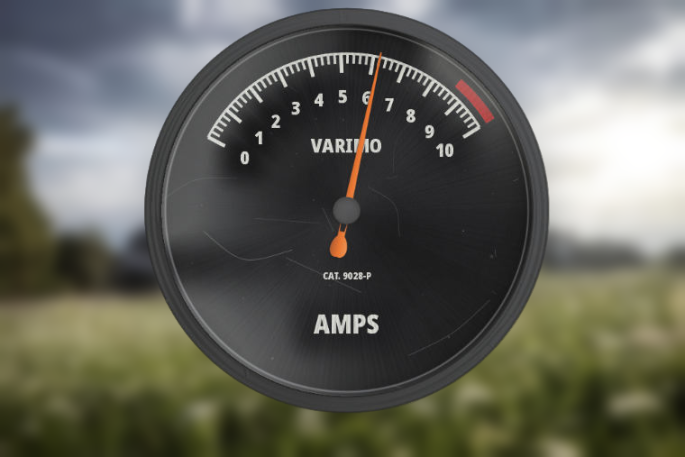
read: 6.2; A
